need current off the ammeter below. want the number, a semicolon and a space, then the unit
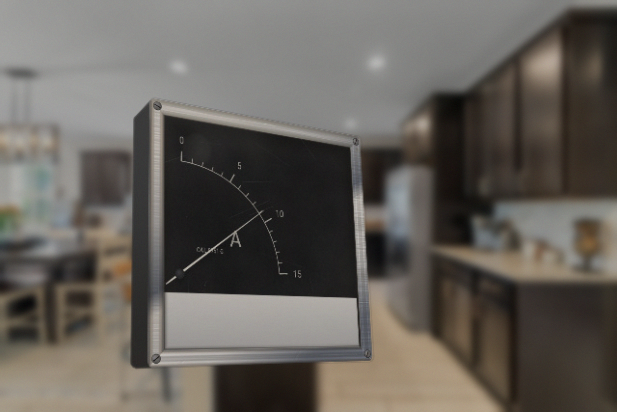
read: 9; A
